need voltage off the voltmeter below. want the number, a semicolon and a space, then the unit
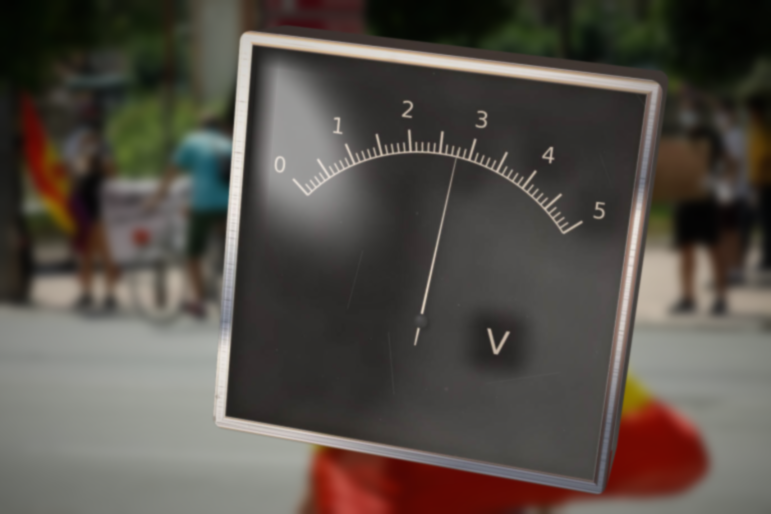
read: 2.8; V
